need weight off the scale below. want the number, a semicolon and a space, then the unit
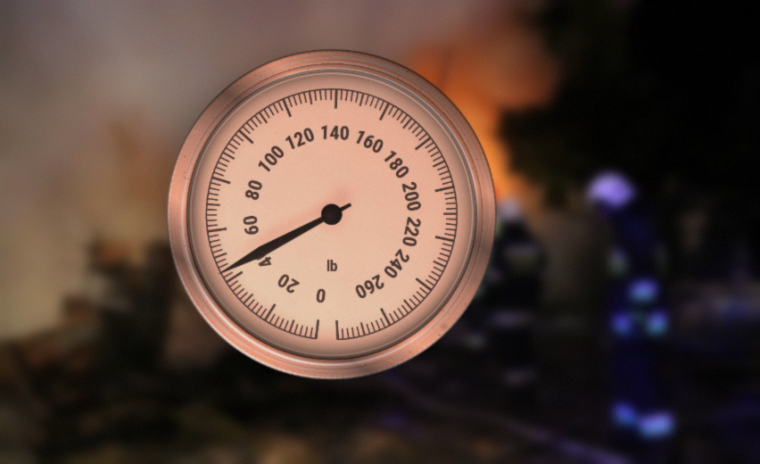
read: 44; lb
